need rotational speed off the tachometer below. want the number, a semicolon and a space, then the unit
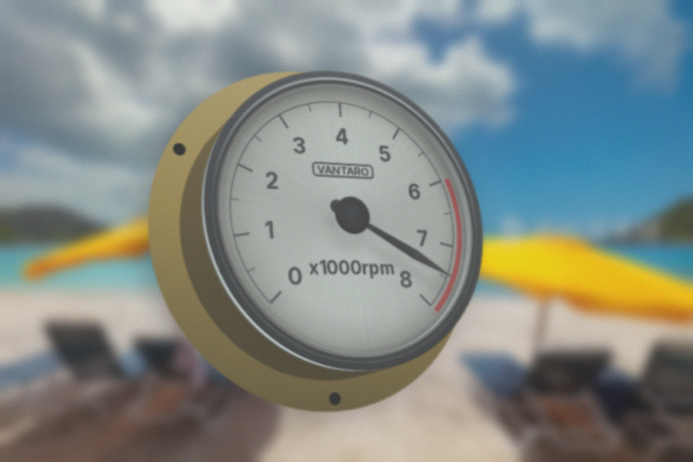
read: 7500; rpm
